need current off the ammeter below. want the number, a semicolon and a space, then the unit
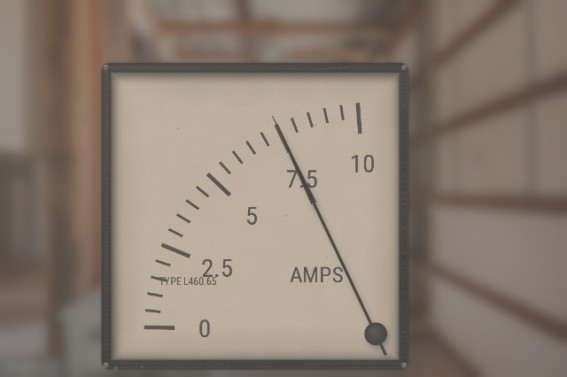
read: 7.5; A
